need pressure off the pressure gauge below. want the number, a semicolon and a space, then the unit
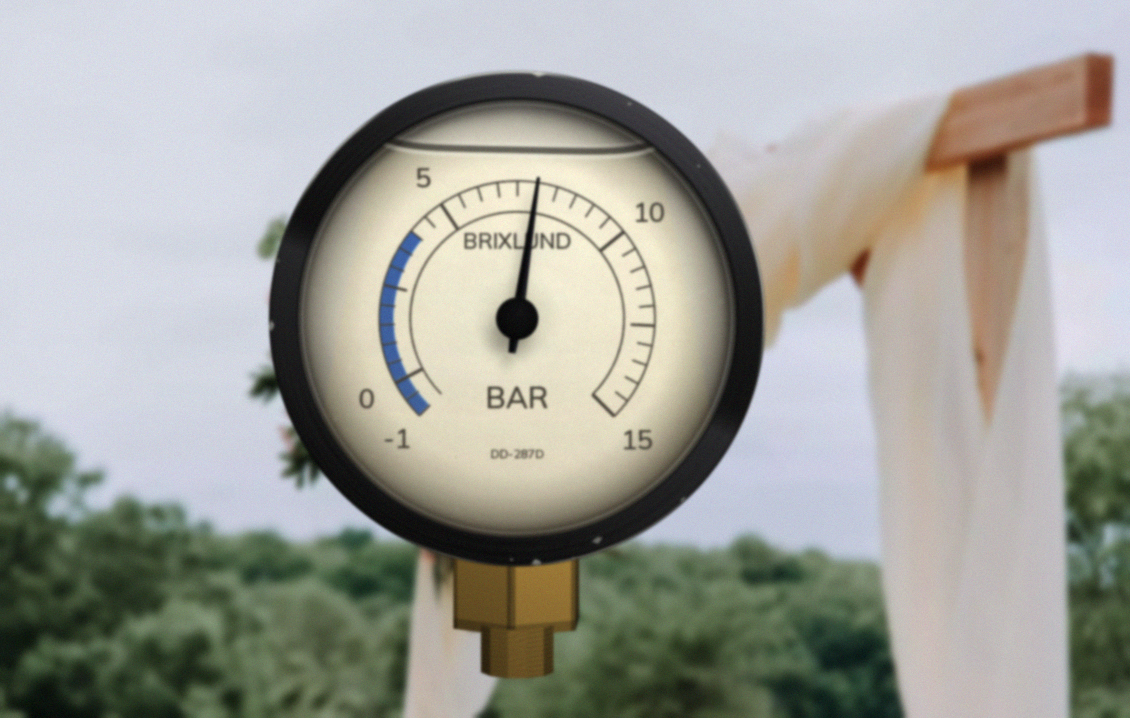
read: 7.5; bar
